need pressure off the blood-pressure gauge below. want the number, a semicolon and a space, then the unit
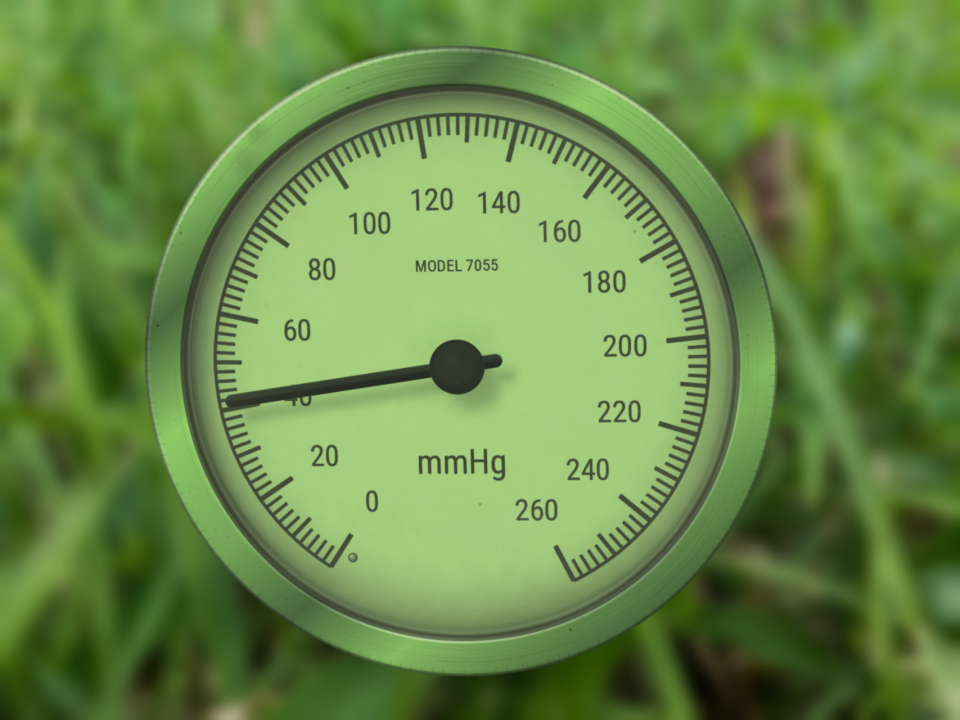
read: 42; mmHg
